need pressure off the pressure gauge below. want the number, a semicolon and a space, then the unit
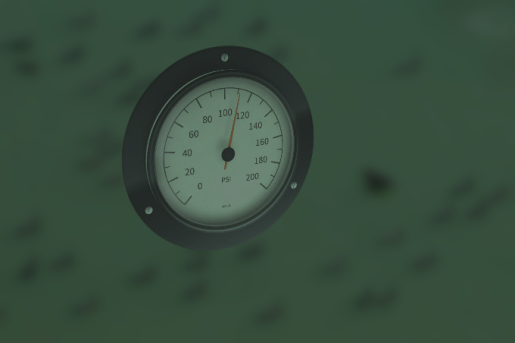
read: 110; psi
